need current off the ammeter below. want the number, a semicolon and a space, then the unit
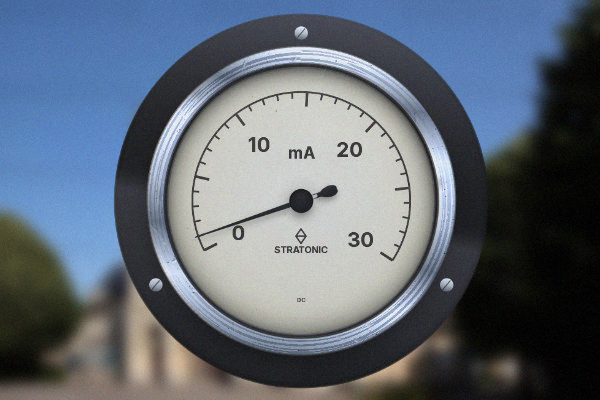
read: 1; mA
